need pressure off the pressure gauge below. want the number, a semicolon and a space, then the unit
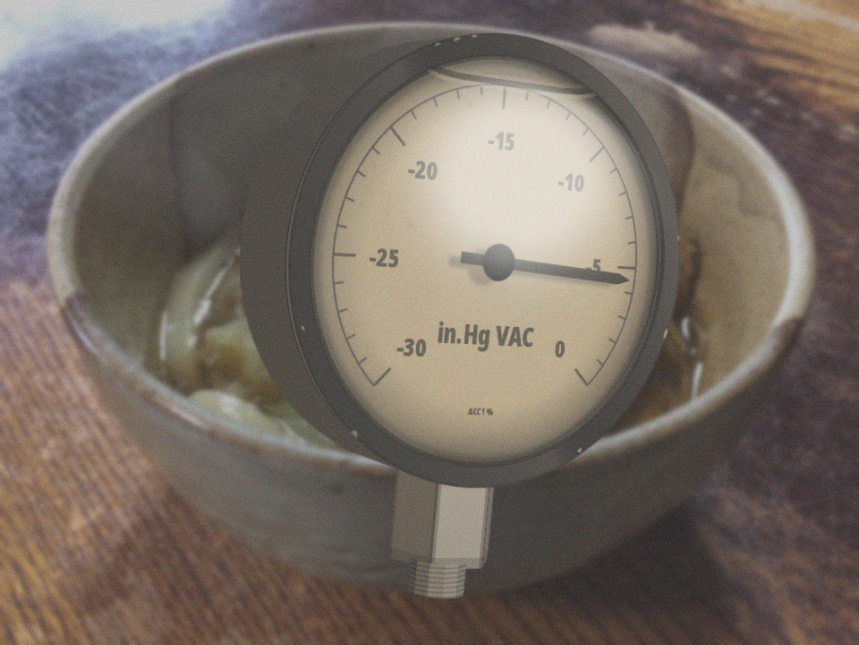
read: -4.5; inHg
